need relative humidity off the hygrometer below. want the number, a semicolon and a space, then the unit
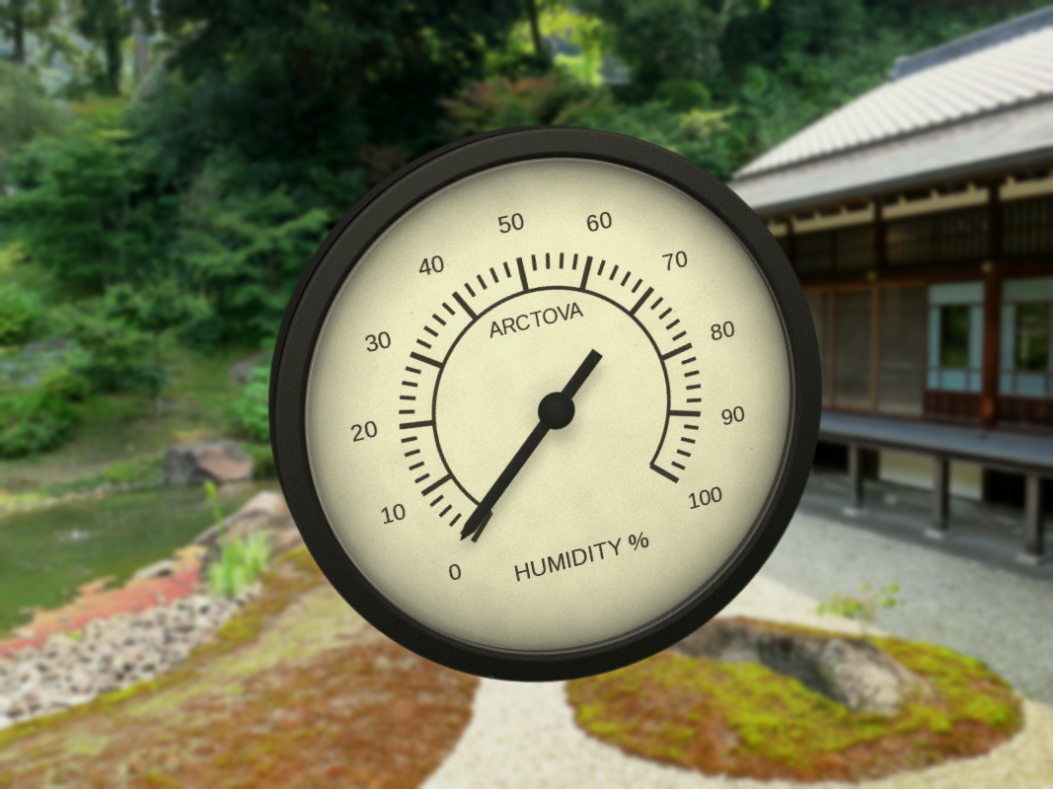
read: 2; %
